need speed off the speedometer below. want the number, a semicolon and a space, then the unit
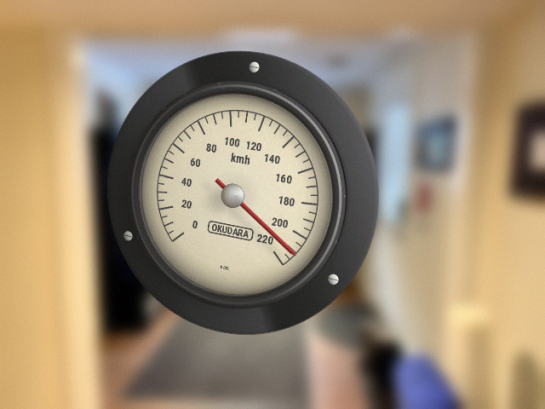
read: 210; km/h
